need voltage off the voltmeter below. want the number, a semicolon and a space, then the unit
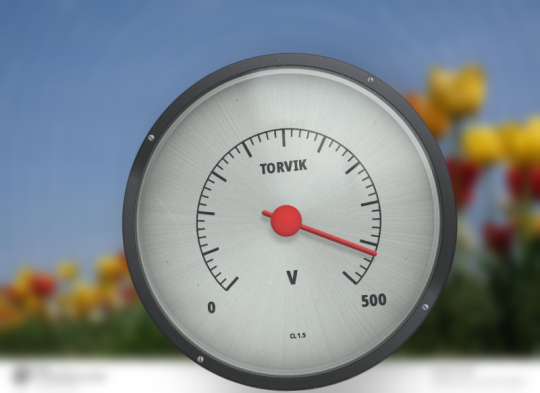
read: 460; V
